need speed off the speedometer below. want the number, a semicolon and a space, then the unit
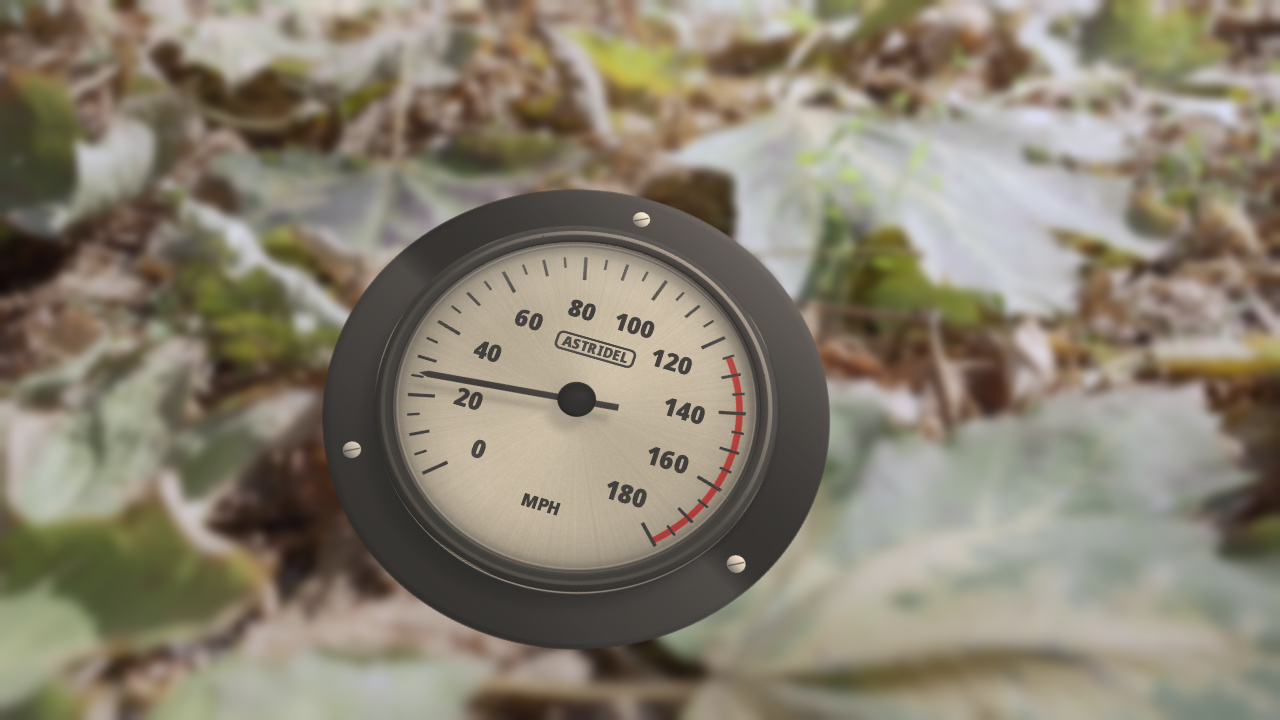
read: 25; mph
